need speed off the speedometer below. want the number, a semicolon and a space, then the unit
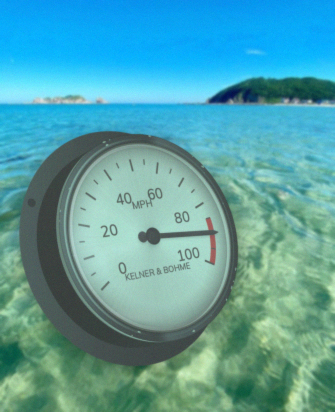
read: 90; mph
